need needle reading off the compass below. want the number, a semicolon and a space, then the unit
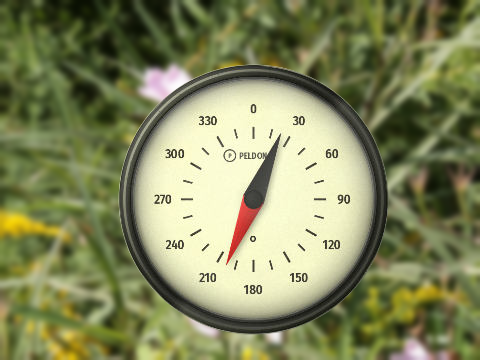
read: 202.5; °
